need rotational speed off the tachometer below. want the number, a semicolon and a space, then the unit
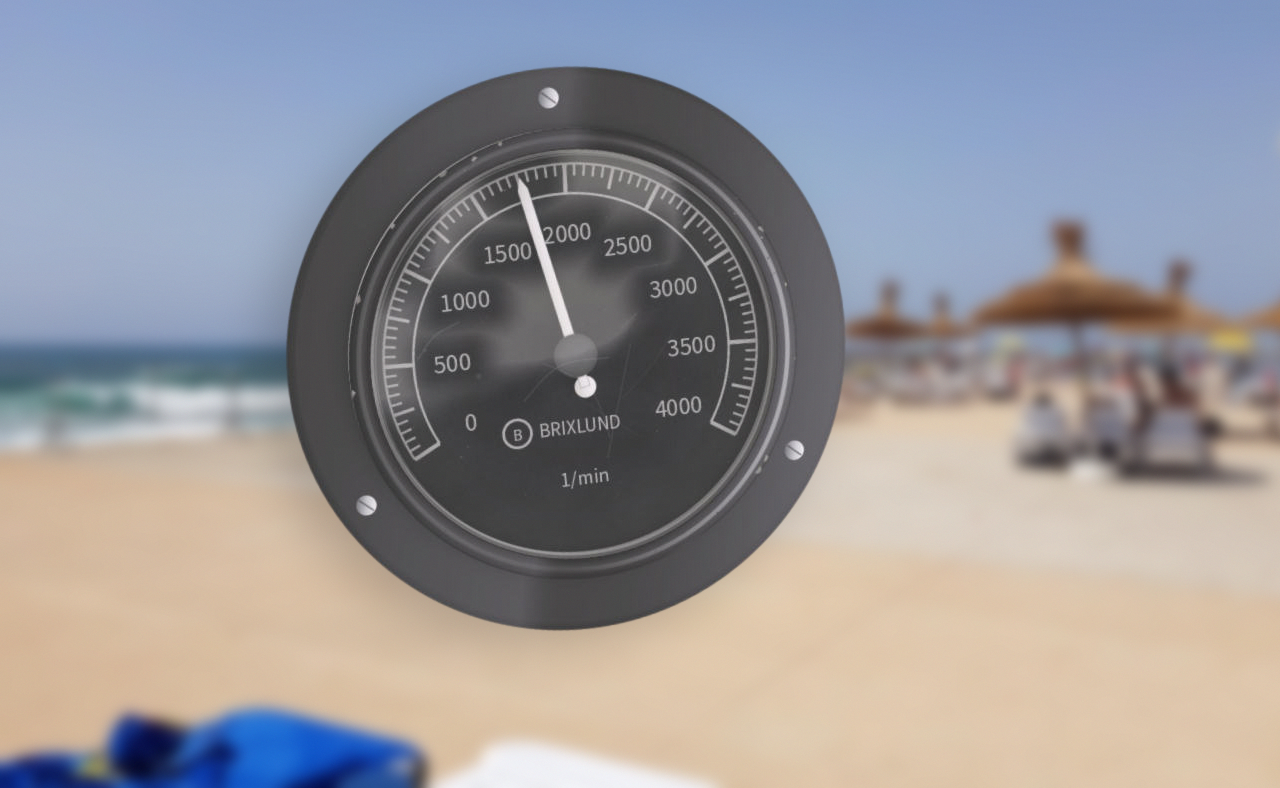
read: 1750; rpm
